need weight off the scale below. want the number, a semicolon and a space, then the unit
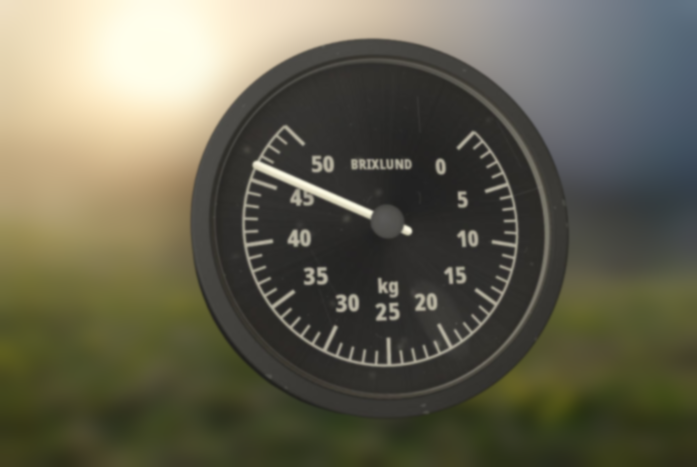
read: 46; kg
